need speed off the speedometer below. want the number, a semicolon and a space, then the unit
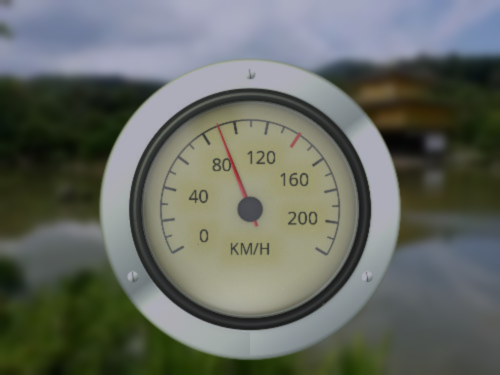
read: 90; km/h
